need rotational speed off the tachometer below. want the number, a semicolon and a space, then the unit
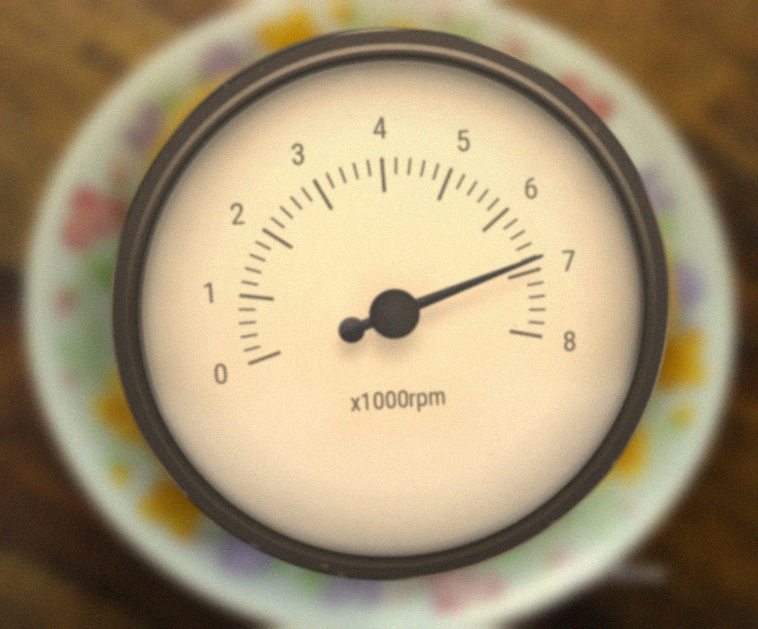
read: 6800; rpm
